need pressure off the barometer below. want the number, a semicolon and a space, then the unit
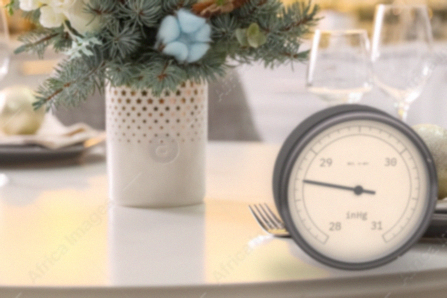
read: 28.7; inHg
